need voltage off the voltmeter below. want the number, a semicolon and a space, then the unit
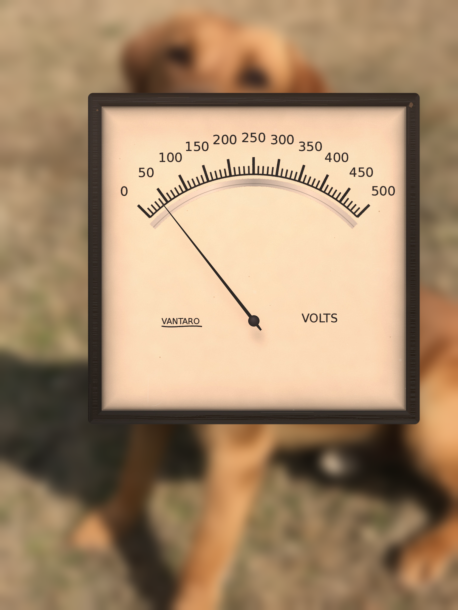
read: 40; V
